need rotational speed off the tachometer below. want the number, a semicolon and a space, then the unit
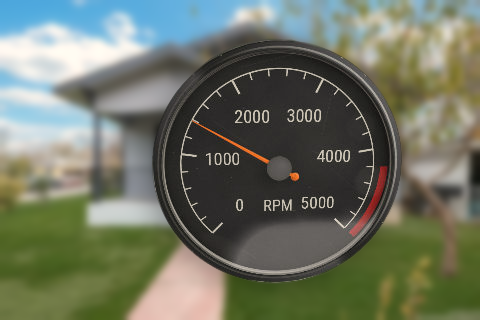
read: 1400; rpm
